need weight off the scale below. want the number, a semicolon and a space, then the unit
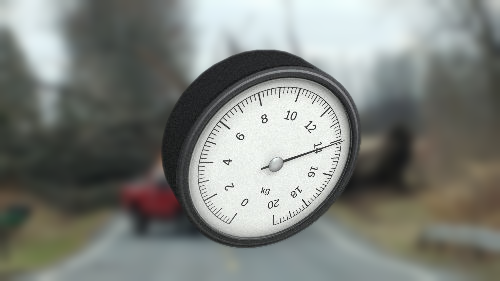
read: 14; kg
